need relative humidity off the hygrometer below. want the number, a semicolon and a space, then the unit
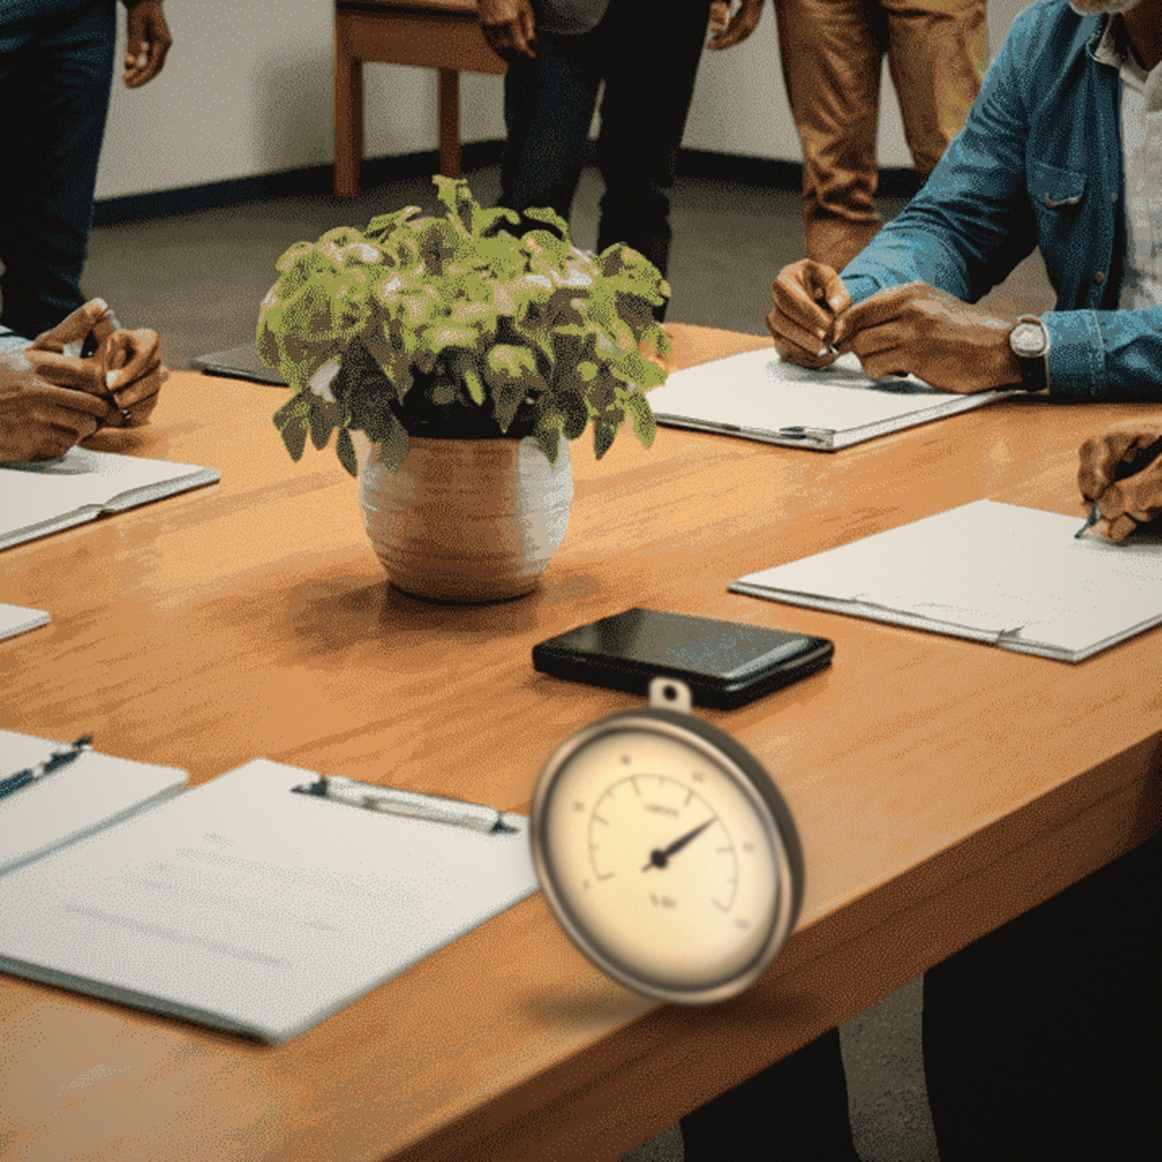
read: 70; %
